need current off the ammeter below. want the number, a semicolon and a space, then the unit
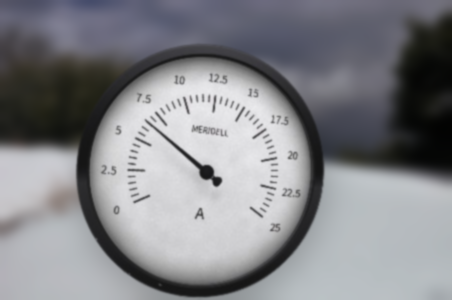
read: 6.5; A
